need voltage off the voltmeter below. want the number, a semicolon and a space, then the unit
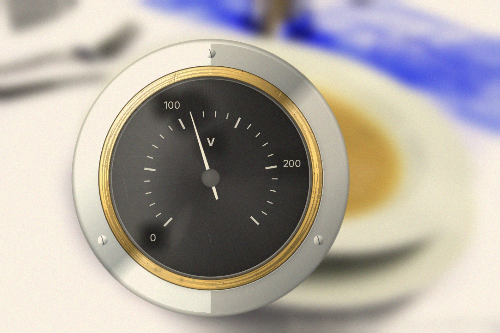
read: 110; V
